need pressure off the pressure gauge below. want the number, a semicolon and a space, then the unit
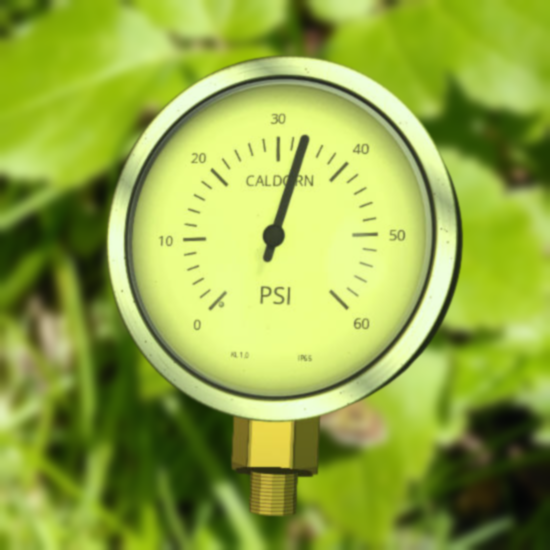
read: 34; psi
